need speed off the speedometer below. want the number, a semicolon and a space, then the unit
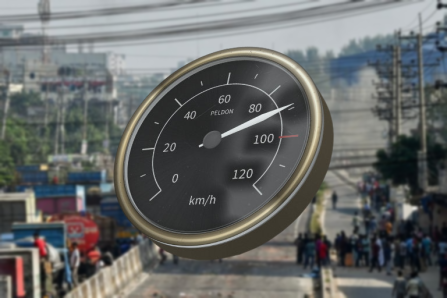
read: 90; km/h
